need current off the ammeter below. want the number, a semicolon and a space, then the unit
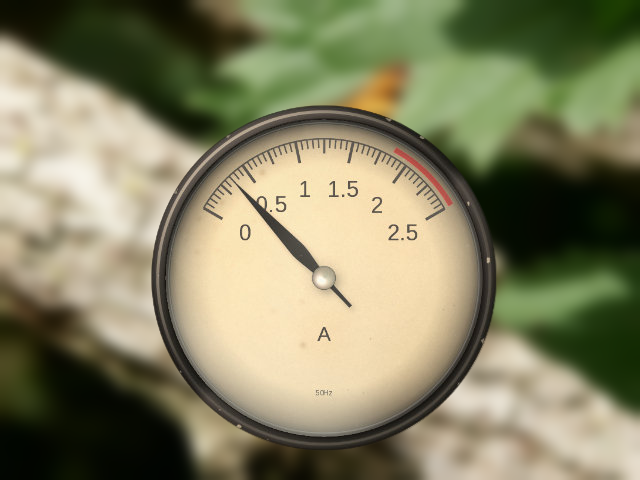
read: 0.35; A
